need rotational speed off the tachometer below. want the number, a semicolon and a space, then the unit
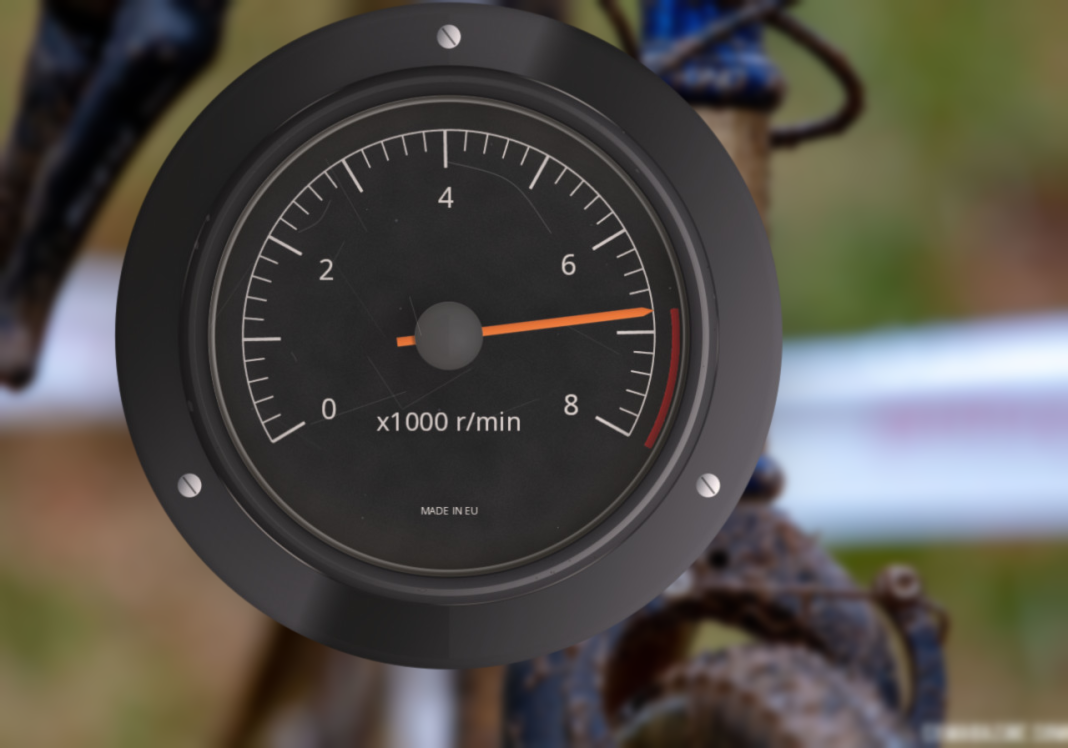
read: 6800; rpm
